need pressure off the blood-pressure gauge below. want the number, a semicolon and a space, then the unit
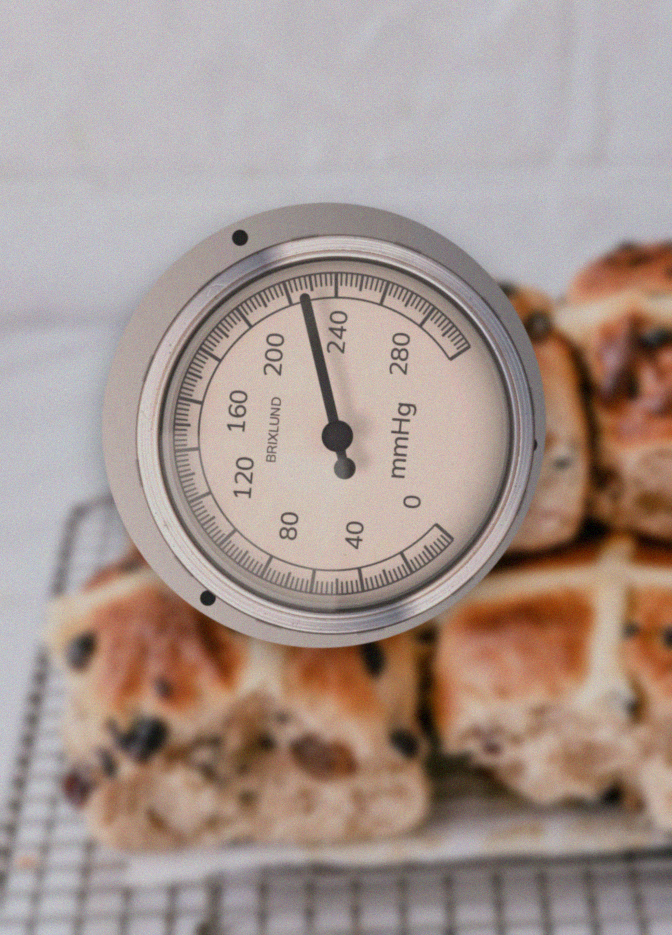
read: 226; mmHg
